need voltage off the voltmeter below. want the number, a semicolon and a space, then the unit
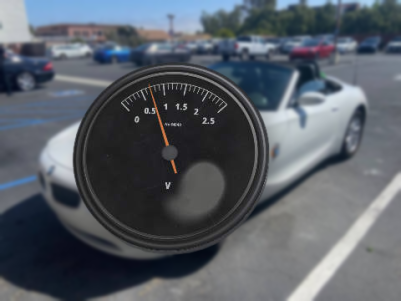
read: 0.7; V
